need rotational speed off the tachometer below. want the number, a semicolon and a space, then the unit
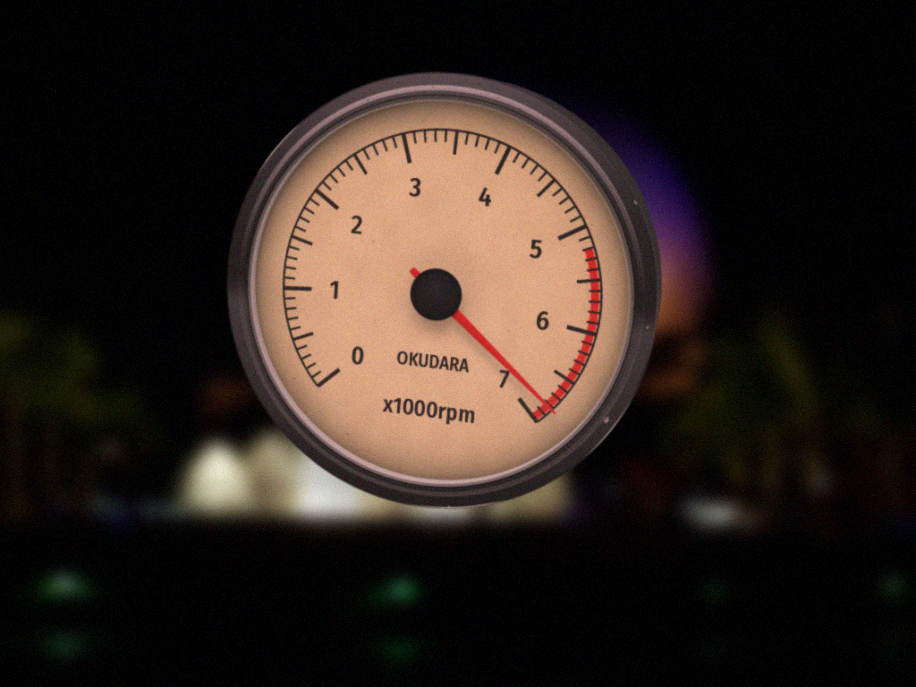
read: 6800; rpm
